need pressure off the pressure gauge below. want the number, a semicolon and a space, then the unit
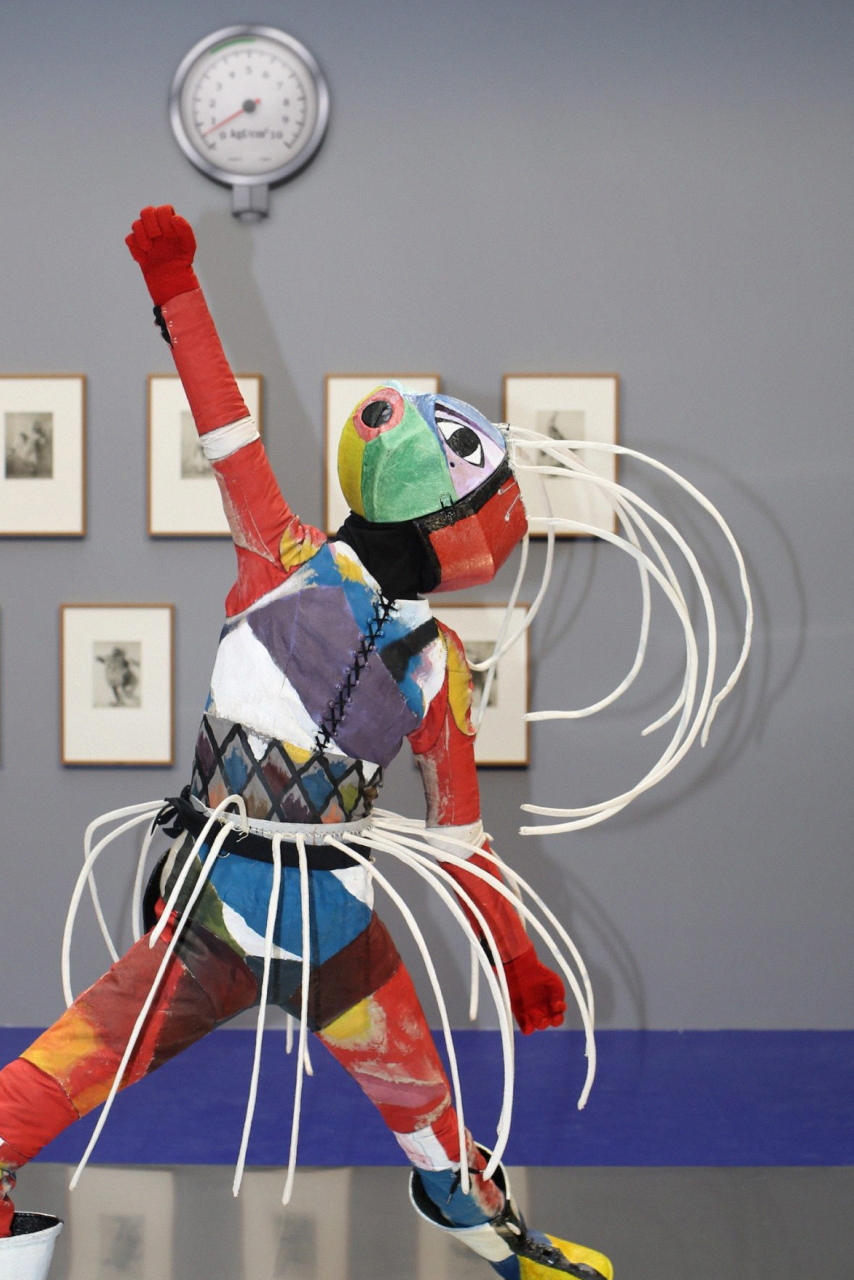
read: 0.5; kg/cm²
